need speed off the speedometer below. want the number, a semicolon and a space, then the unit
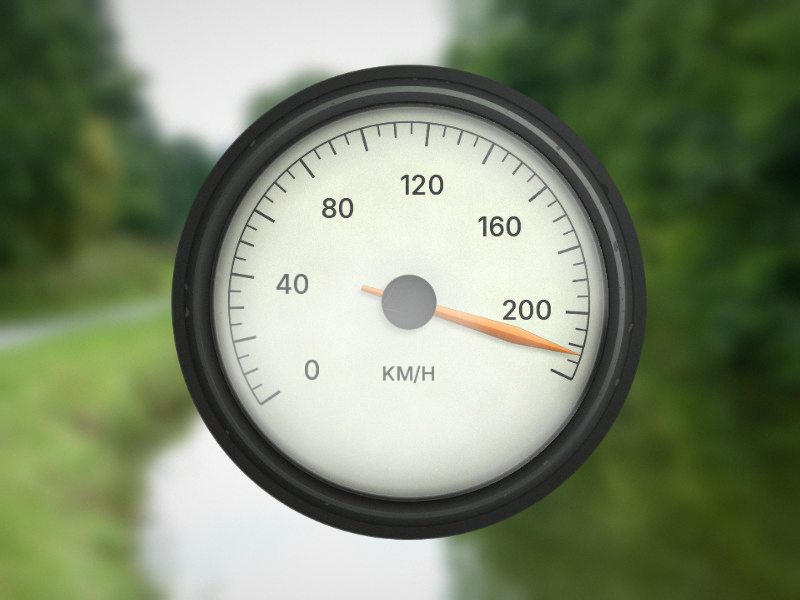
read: 212.5; km/h
